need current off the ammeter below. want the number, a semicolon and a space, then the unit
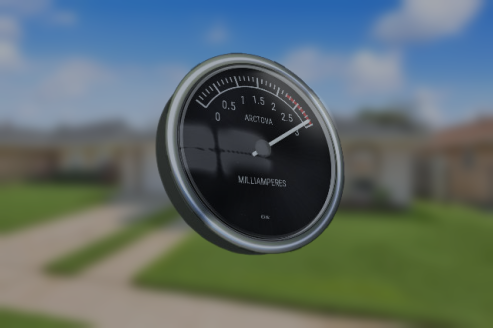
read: 2.9; mA
